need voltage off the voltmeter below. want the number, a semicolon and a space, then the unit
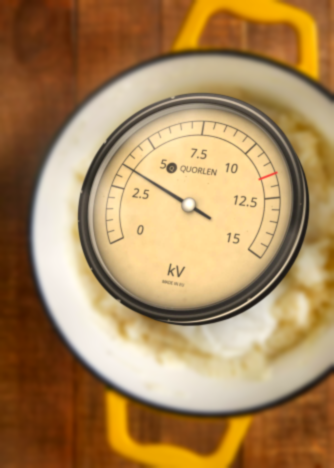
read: 3.5; kV
